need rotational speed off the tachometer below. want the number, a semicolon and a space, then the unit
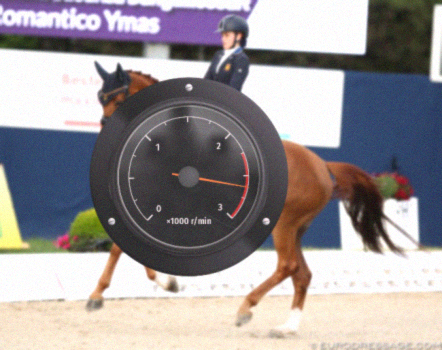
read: 2625; rpm
